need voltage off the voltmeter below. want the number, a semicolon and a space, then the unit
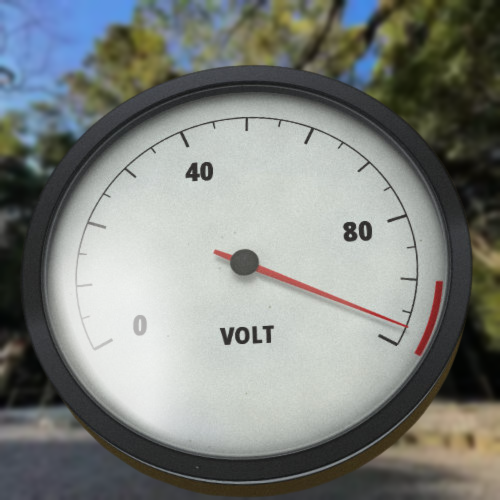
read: 97.5; V
